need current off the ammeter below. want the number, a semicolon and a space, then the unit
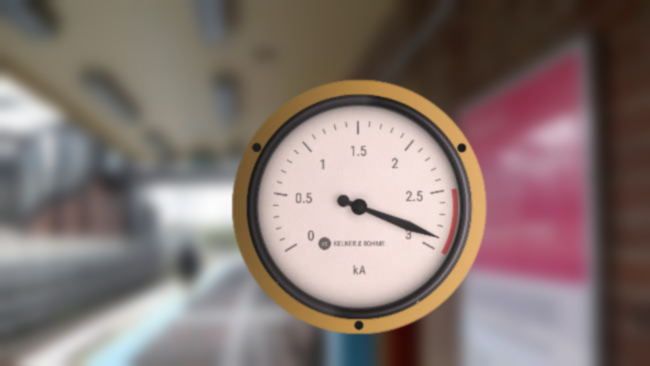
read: 2.9; kA
